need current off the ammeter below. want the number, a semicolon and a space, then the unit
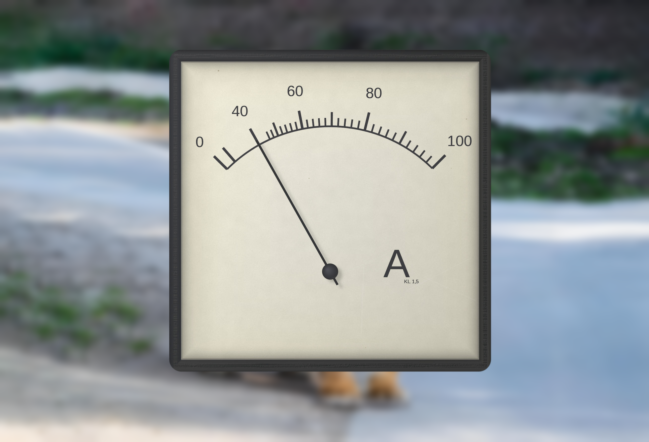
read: 40; A
